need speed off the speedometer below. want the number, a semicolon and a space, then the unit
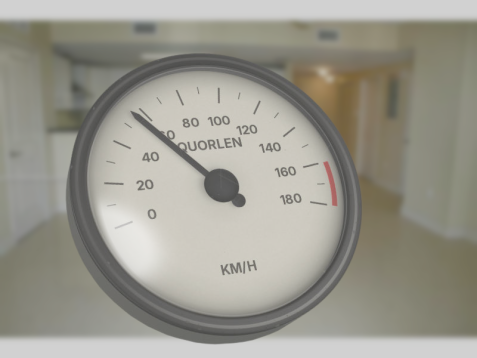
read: 55; km/h
